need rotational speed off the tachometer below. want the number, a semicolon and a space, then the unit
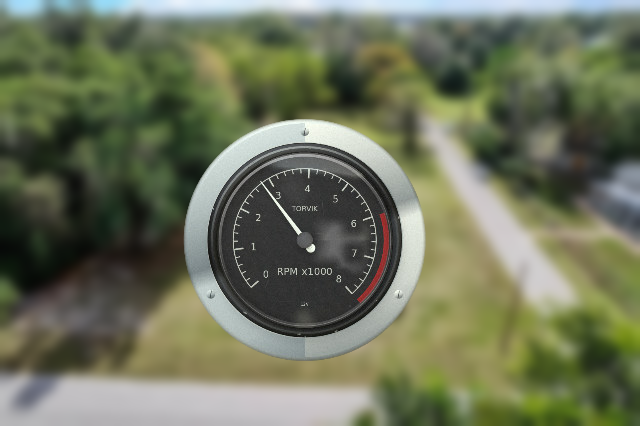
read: 2800; rpm
